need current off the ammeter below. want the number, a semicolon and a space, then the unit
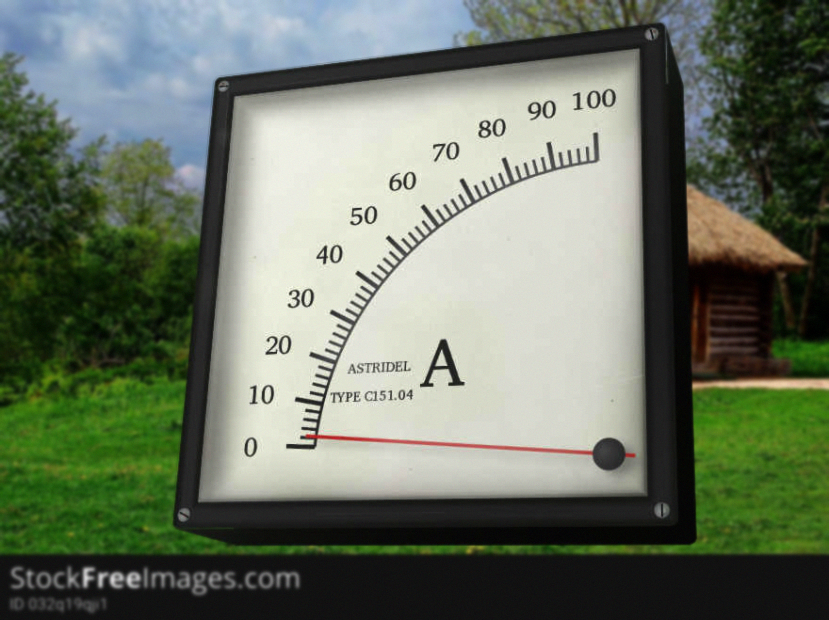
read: 2; A
